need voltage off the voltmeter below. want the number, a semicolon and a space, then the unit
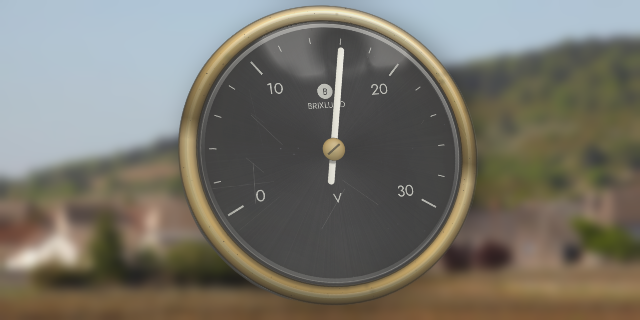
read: 16; V
